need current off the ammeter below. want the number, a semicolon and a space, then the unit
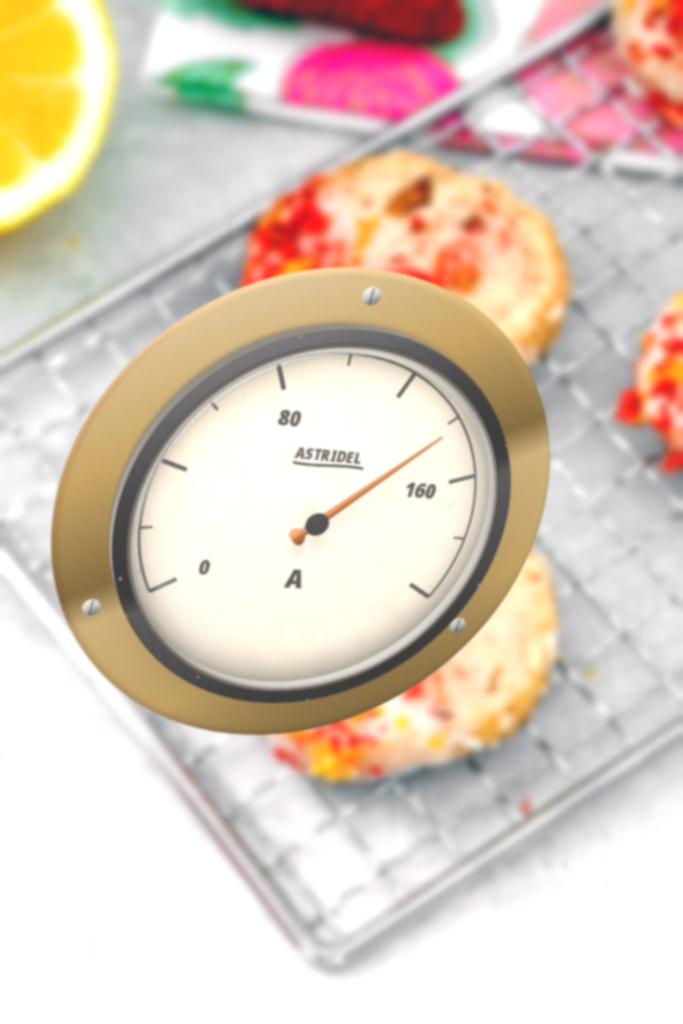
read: 140; A
